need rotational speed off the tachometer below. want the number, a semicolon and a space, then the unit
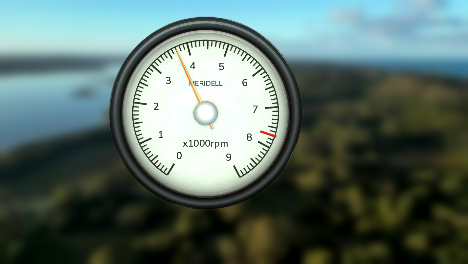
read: 3700; rpm
